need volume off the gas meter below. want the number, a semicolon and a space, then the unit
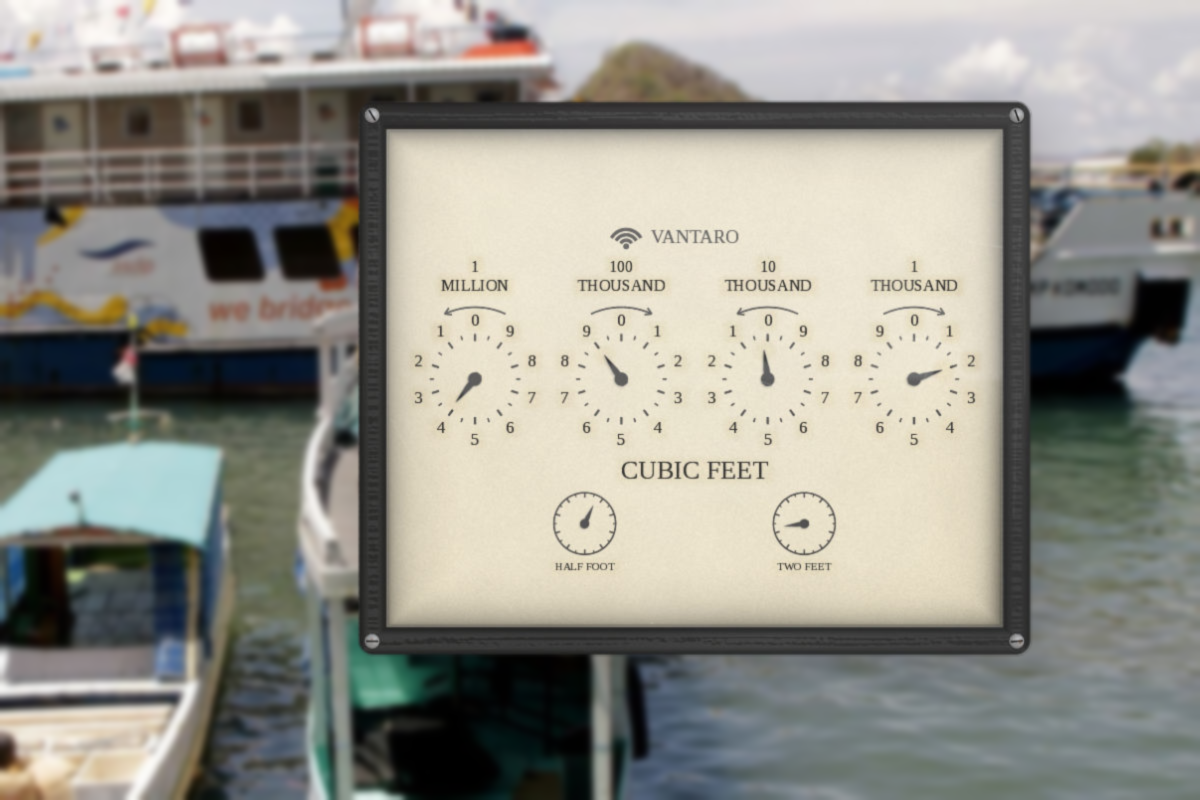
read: 390200; ft³
